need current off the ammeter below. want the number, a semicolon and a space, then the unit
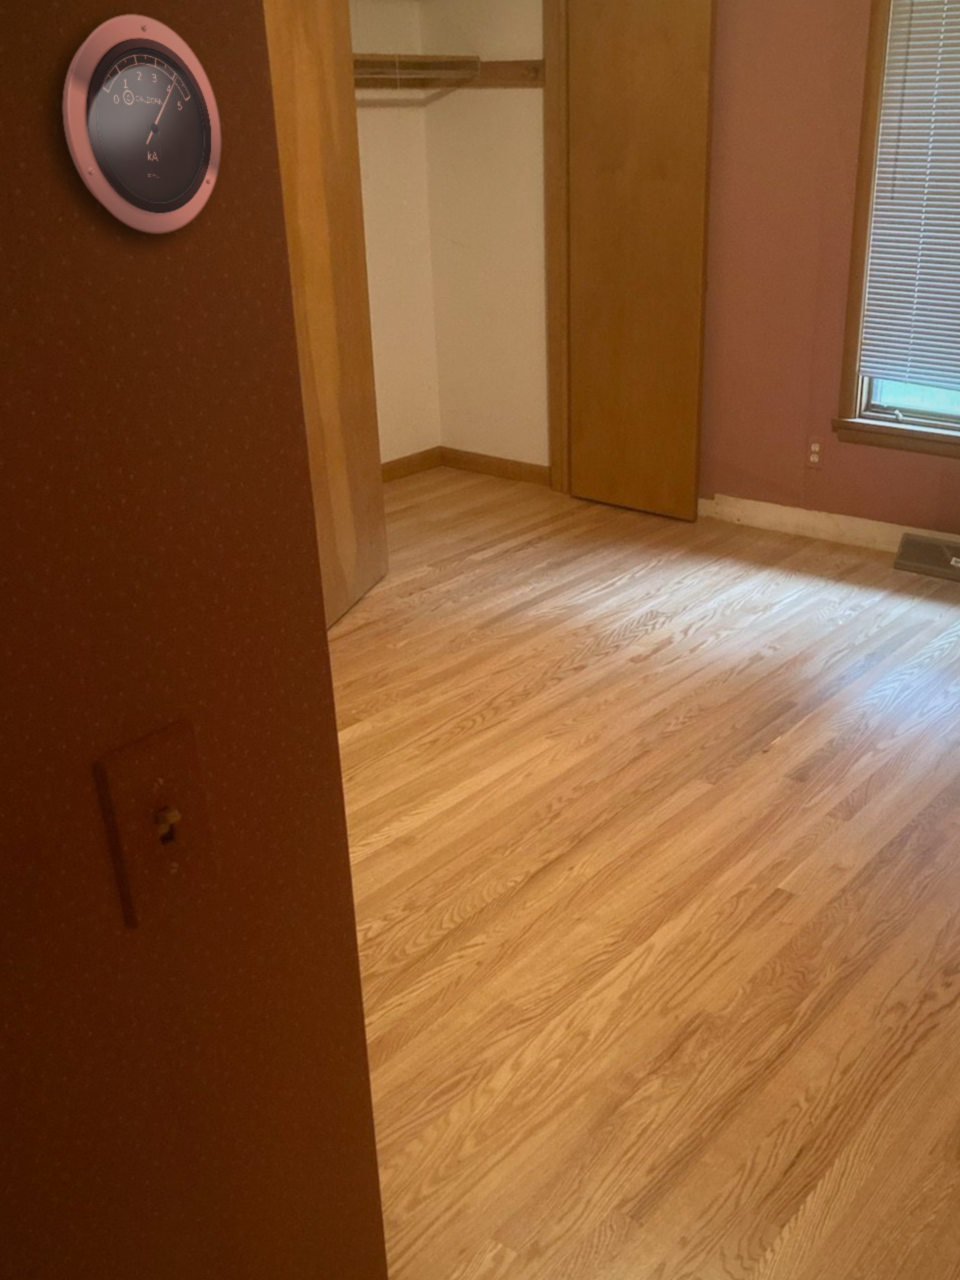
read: 4; kA
